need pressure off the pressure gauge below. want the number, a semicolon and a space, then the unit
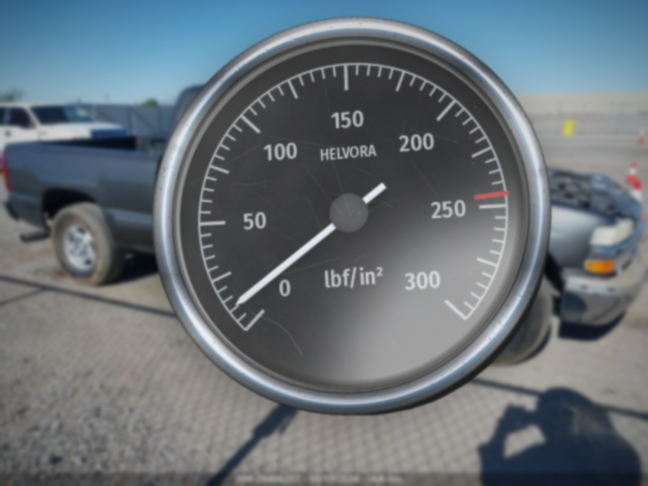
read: 10; psi
